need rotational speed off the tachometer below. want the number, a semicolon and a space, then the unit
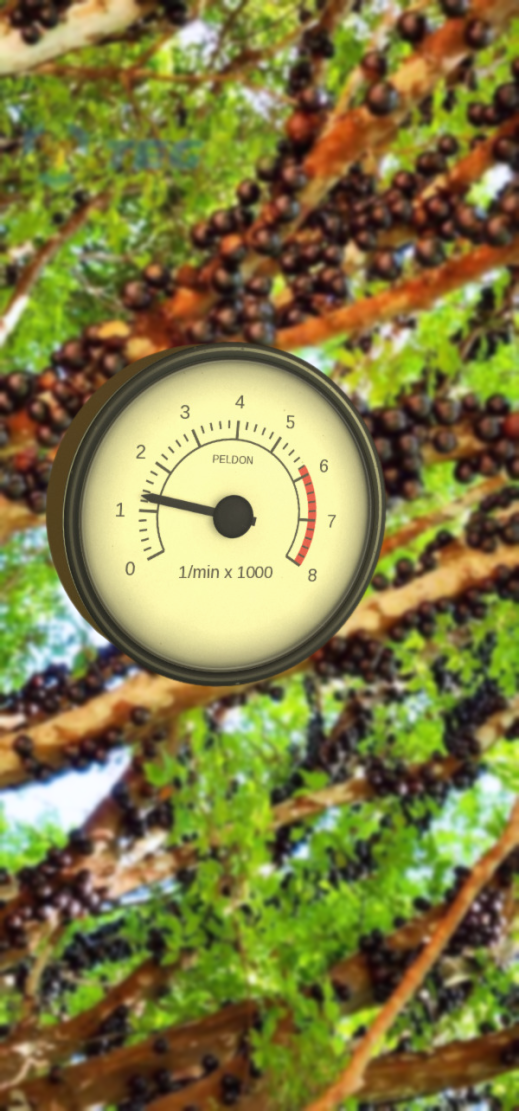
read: 1300; rpm
